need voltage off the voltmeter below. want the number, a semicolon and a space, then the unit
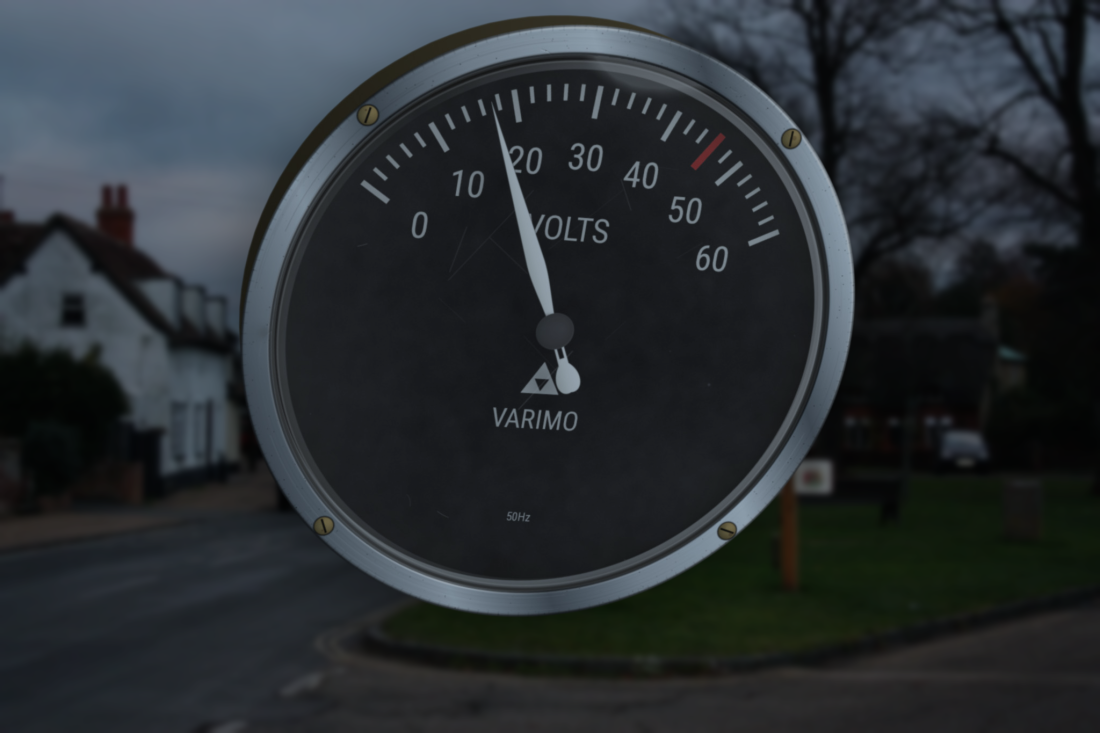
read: 17; V
